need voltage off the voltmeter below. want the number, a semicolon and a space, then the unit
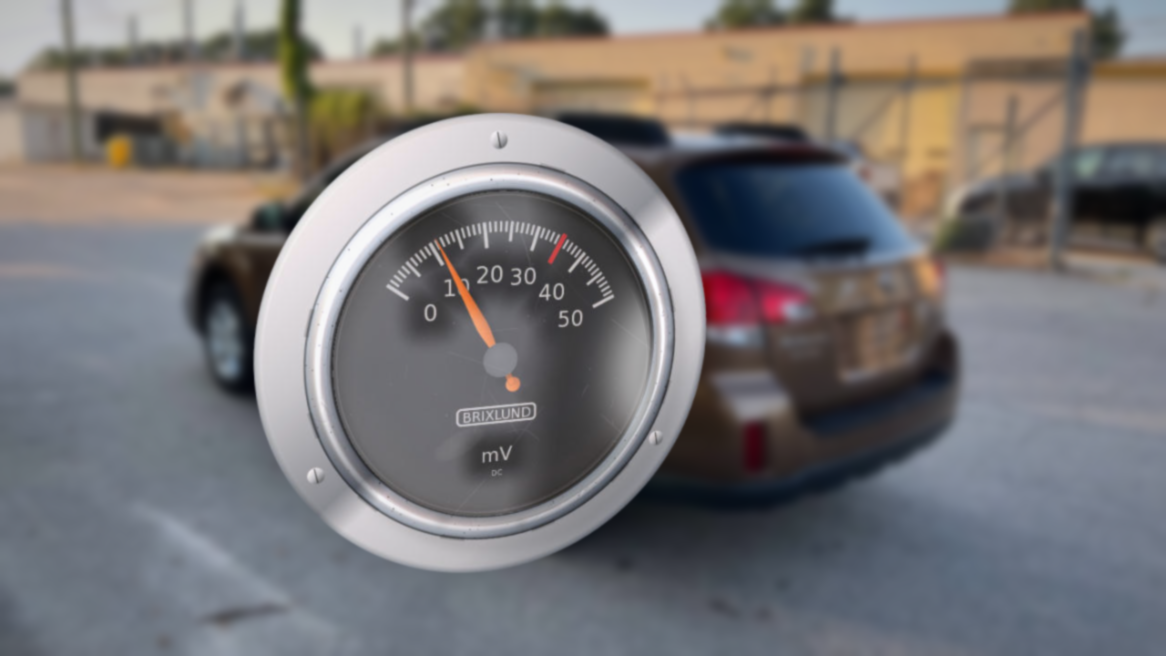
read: 11; mV
